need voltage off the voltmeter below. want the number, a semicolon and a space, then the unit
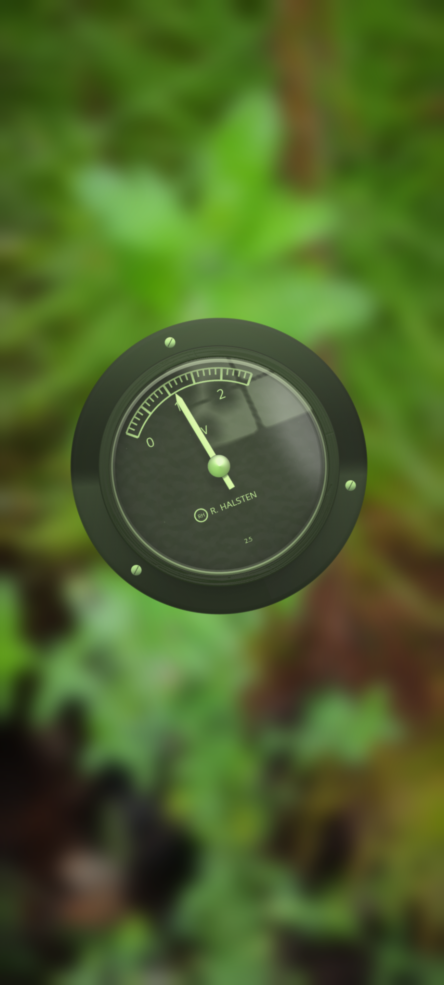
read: 1.1; V
